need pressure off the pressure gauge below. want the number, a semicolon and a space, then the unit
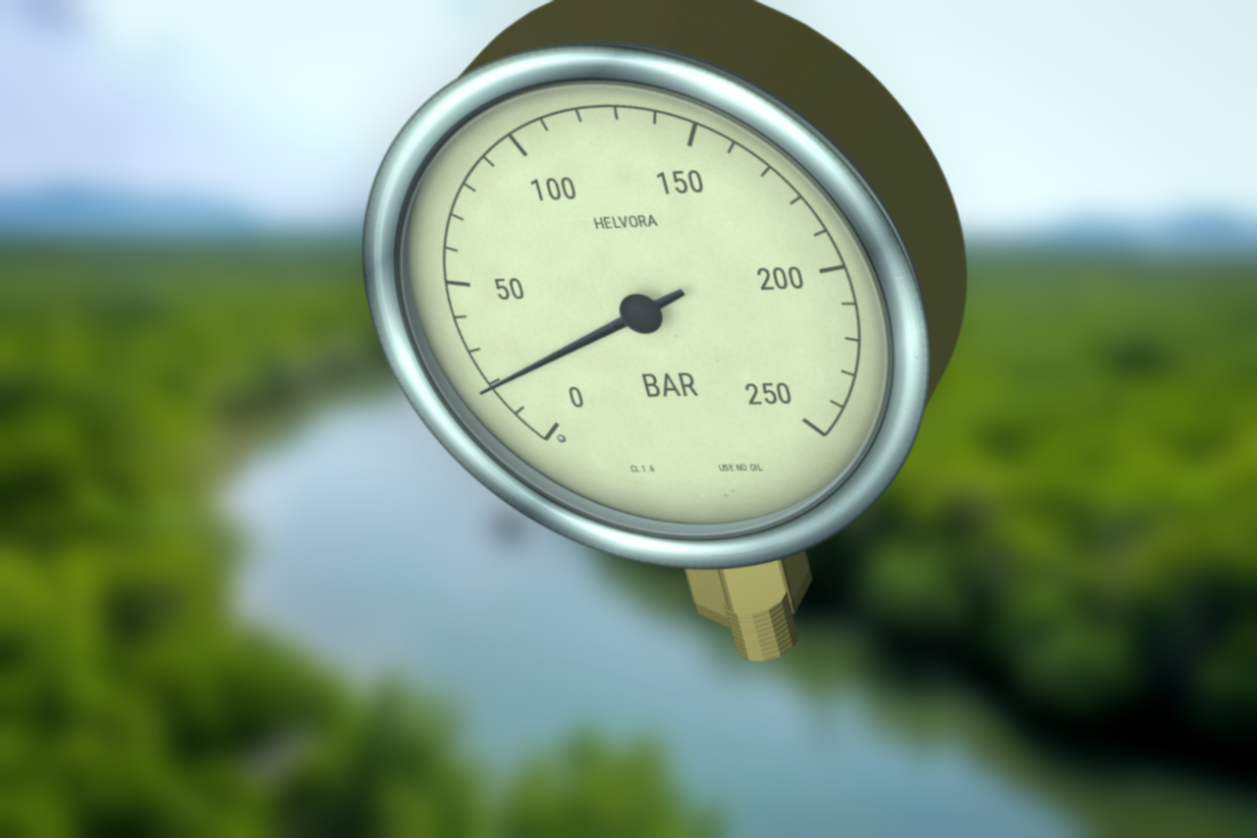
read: 20; bar
